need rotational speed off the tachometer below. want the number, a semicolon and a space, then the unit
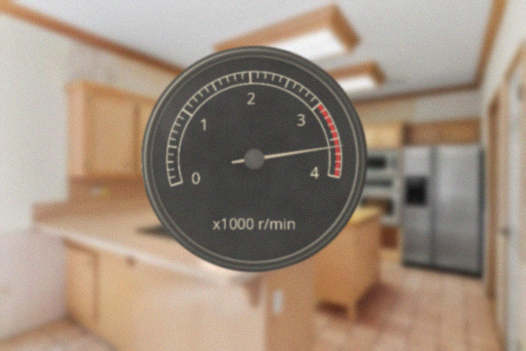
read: 3600; rpm
